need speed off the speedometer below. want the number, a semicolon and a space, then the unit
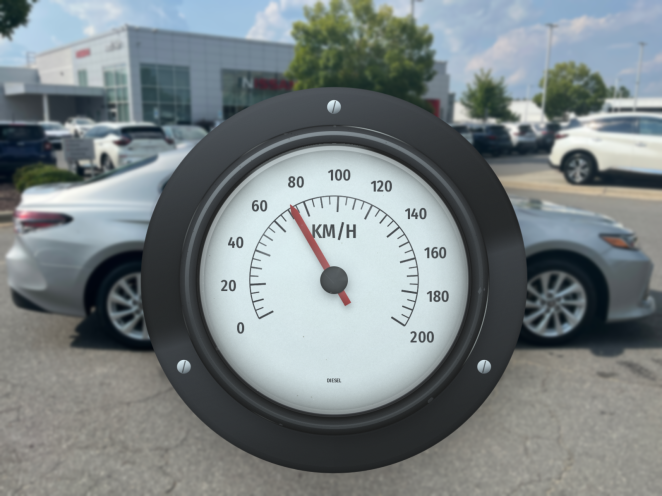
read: 72.5; km/h
